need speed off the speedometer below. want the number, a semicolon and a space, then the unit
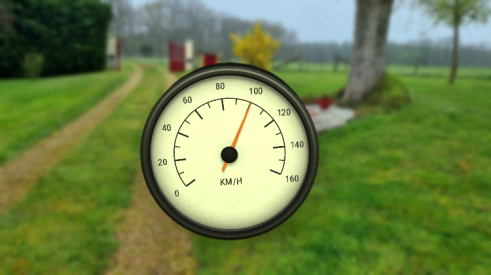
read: 100; km/h
